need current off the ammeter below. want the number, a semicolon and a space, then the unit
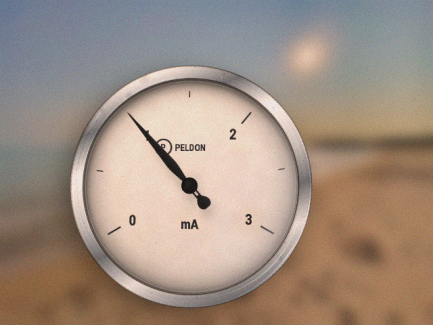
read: 1; mA
